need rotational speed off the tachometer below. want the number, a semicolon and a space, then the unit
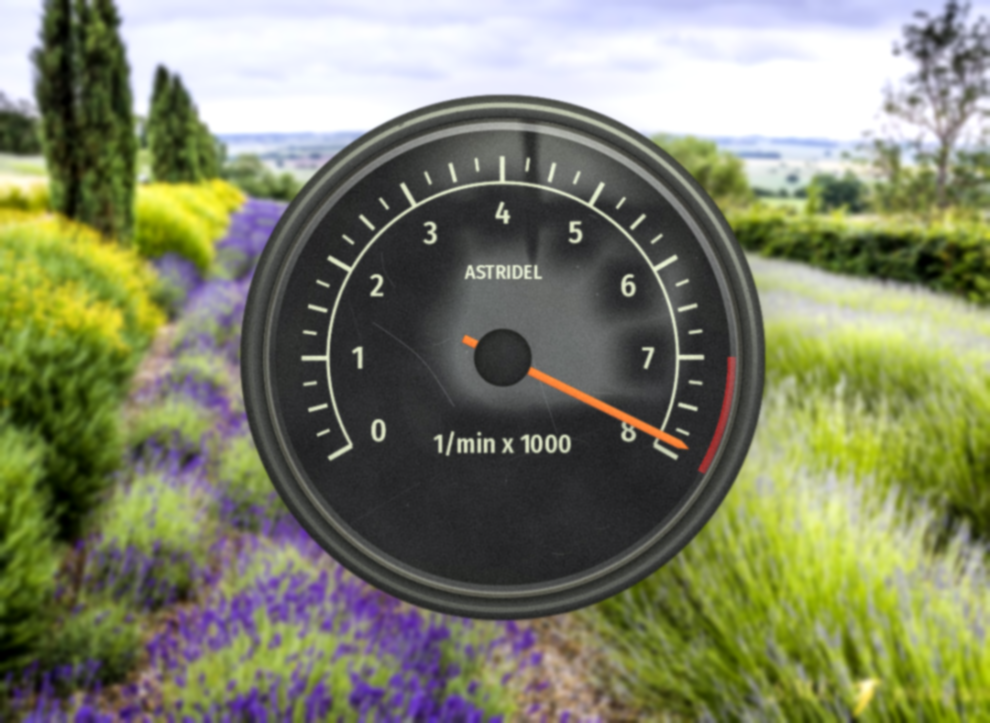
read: 7875; rpm
